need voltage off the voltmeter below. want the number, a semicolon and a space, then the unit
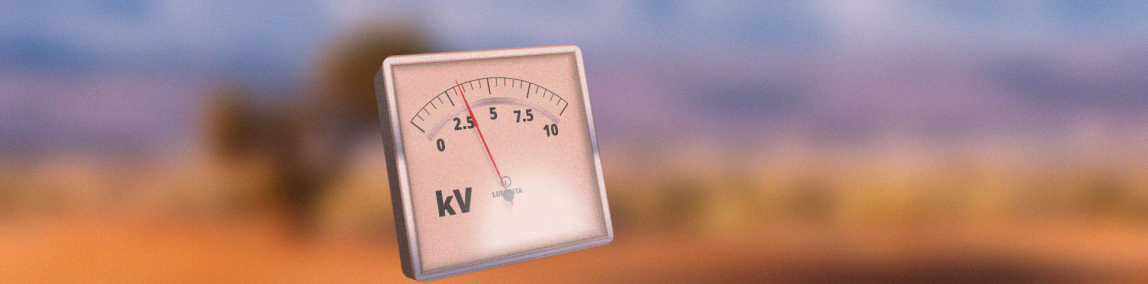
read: 3.25; kV
